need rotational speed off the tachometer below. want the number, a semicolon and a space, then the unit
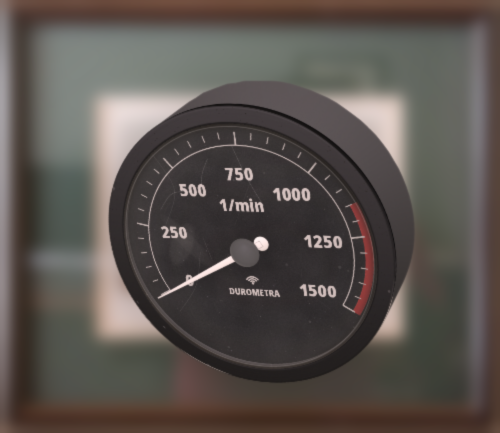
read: 0; rpm
